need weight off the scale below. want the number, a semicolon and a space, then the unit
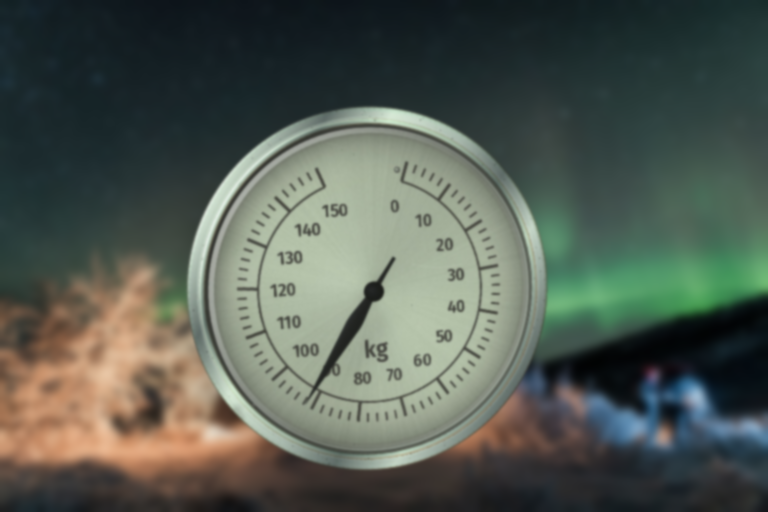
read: 92; kg
